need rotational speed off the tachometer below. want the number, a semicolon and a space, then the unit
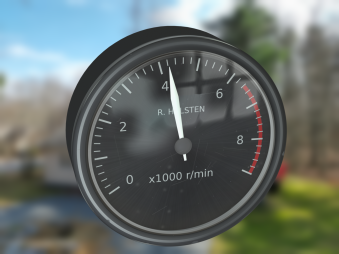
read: 4200; rpm
